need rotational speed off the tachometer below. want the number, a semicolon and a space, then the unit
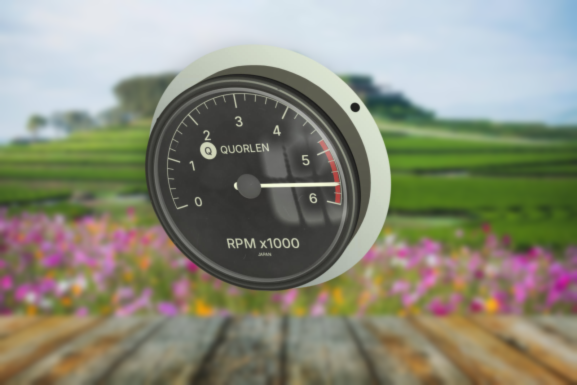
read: 5600; rpm
